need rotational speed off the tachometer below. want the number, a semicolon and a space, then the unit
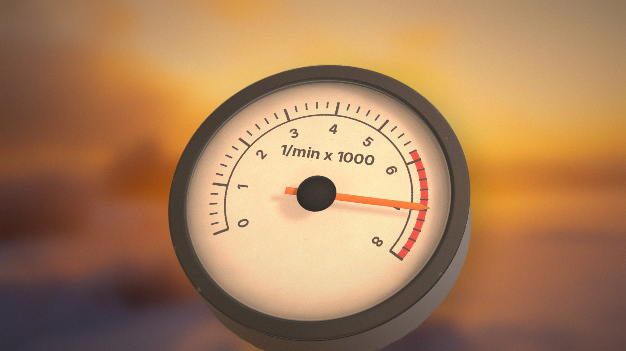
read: 7000; rpm
